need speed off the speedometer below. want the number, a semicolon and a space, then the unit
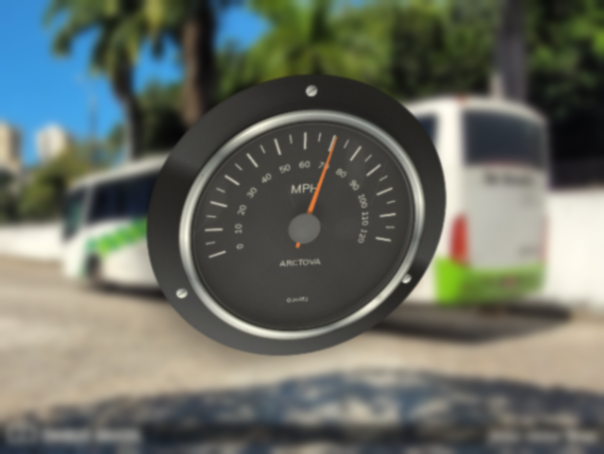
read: 70; mph
